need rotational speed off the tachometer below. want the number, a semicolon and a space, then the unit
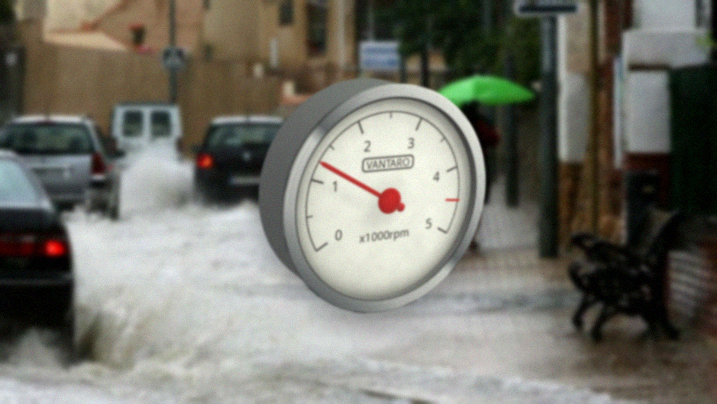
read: 1250; rpm
